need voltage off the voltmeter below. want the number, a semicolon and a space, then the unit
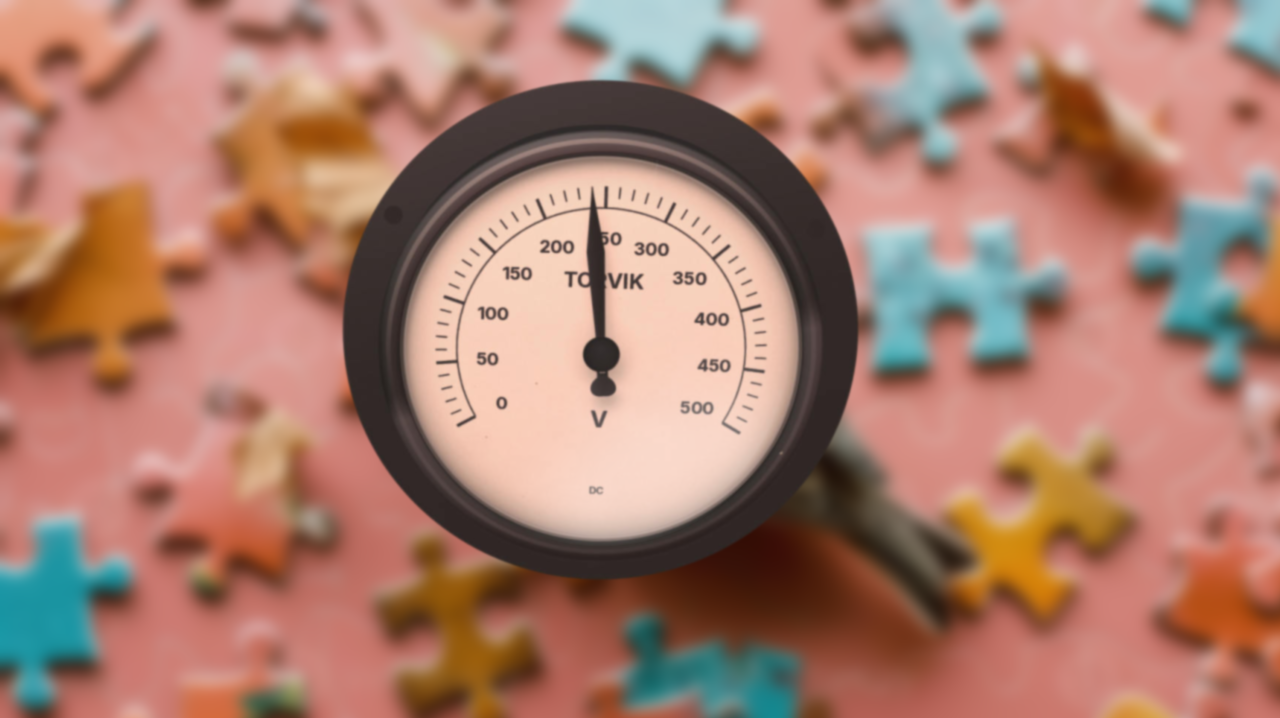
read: 240; V
